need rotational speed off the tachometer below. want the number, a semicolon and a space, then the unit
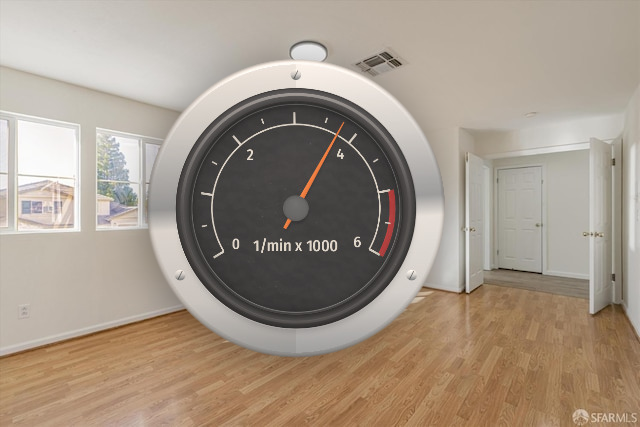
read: 3750; rpm
